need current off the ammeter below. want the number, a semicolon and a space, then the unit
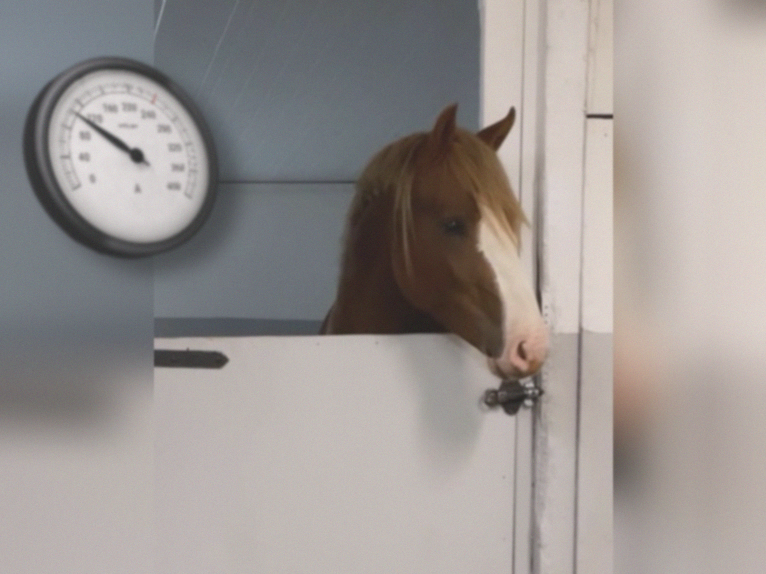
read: 100; A
